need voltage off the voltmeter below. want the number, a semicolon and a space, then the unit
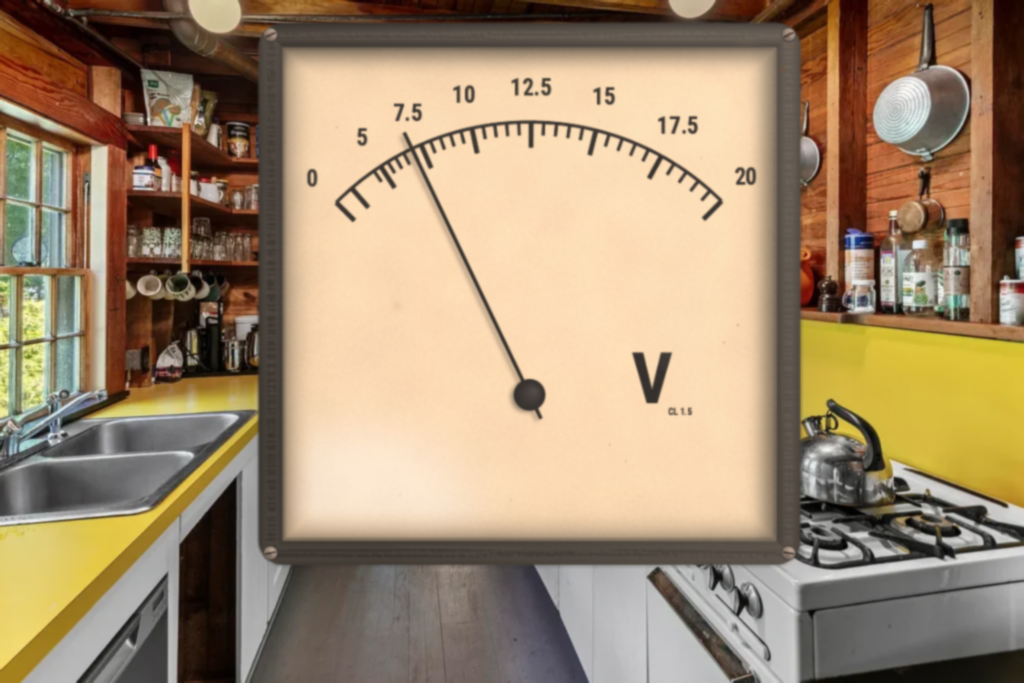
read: 7; V
